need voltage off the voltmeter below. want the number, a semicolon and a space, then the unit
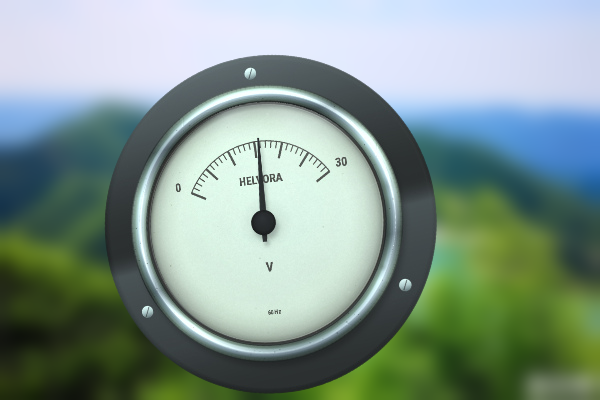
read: 16; V
